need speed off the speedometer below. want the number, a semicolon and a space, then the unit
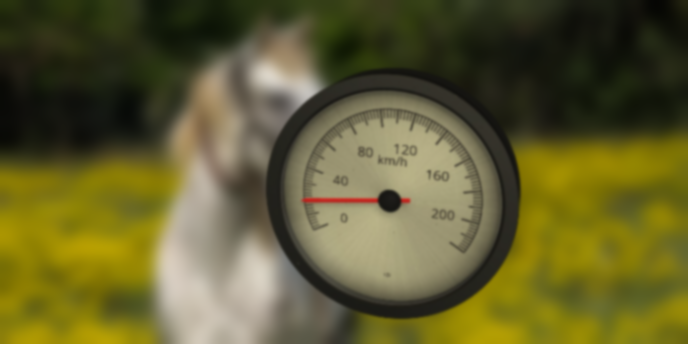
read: 20; km/h
